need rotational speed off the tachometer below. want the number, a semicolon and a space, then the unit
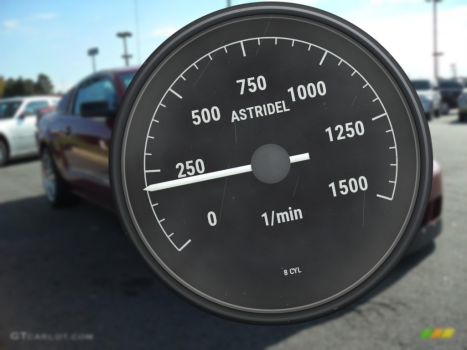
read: 200; rpm
